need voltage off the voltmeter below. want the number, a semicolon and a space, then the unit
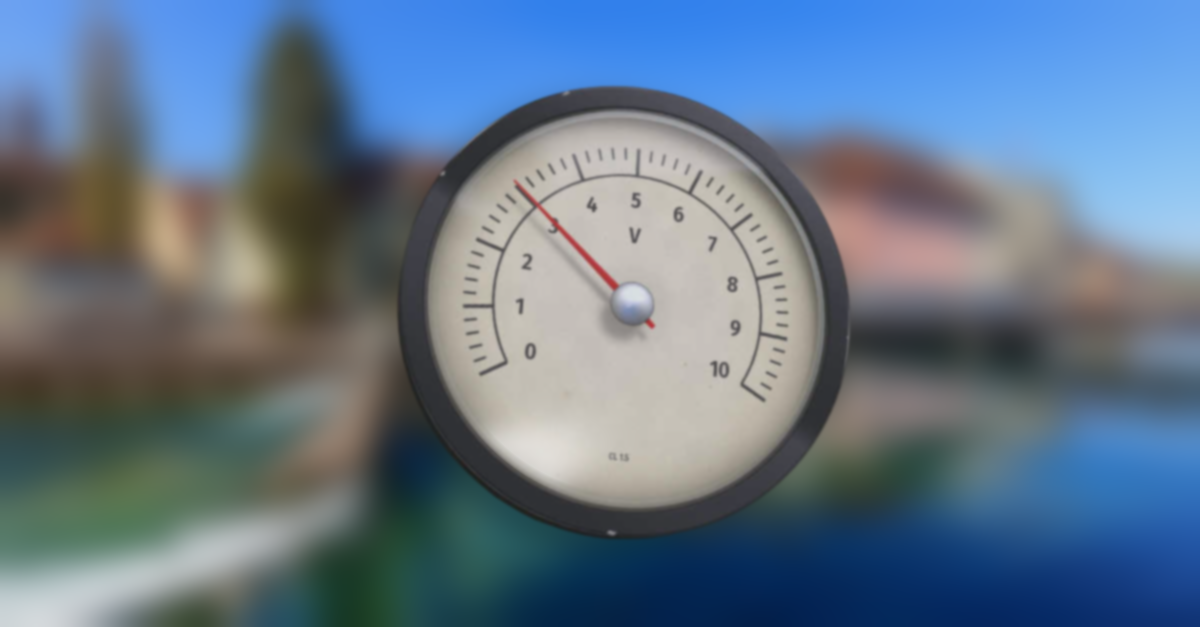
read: 3; V
